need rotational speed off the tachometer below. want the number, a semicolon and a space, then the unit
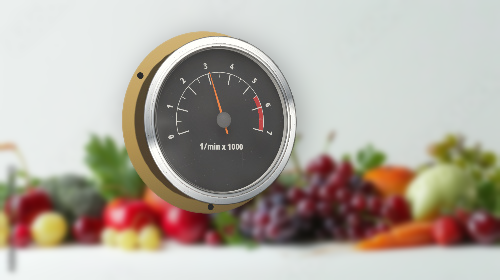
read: 3000; rpm
